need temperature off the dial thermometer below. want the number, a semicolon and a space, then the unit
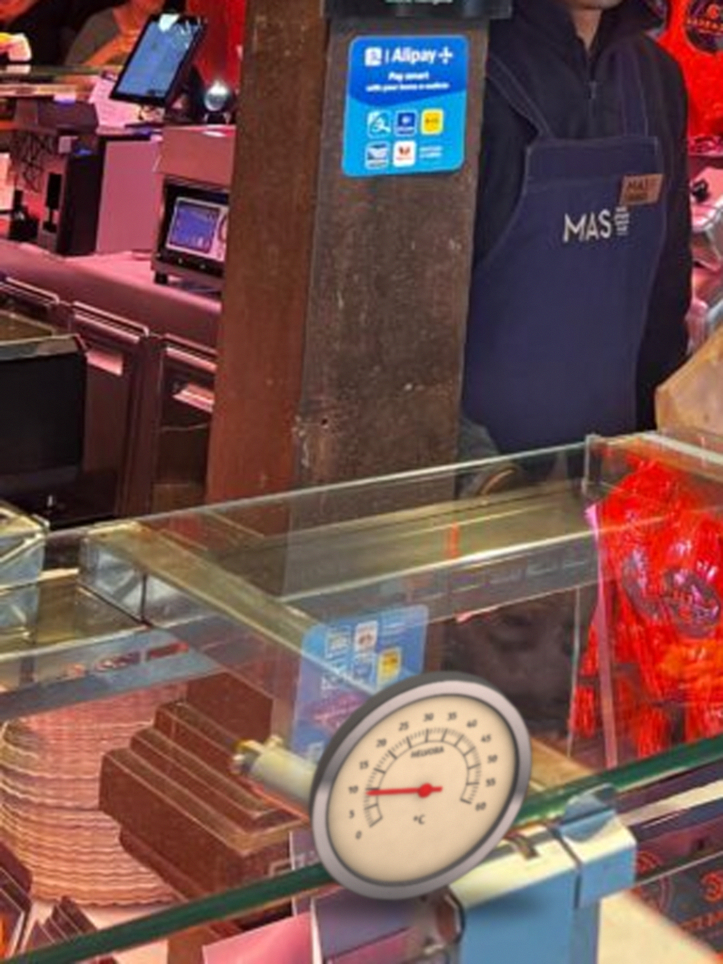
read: 10; °C
